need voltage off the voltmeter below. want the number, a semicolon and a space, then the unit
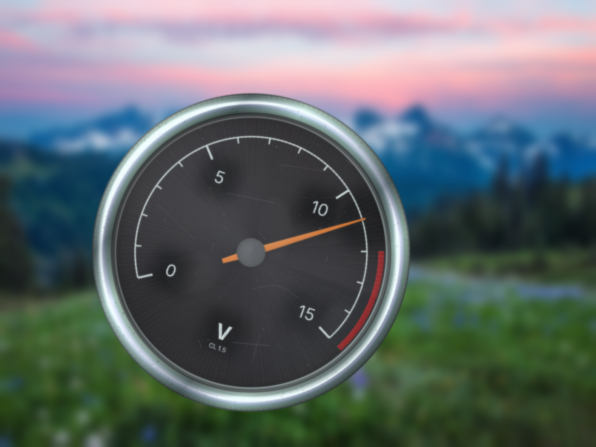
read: 11; V
